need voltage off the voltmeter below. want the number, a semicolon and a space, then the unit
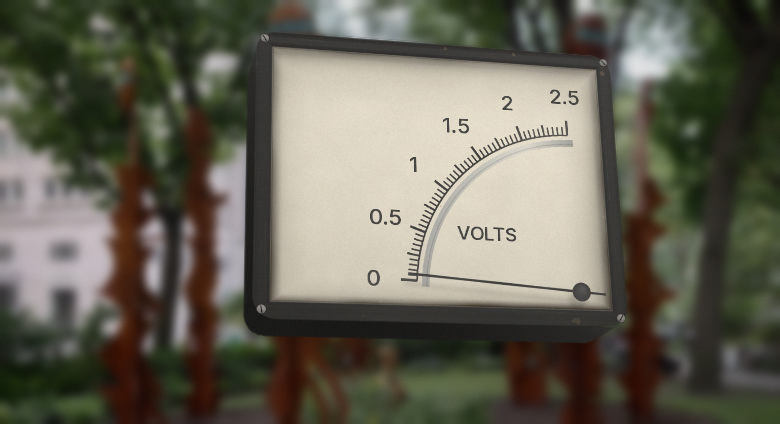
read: 0.05; V
